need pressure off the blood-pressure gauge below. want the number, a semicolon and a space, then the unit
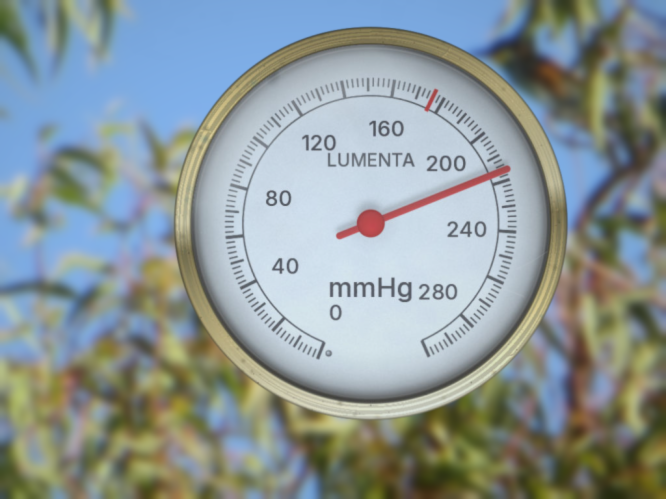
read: 216; mmHg
